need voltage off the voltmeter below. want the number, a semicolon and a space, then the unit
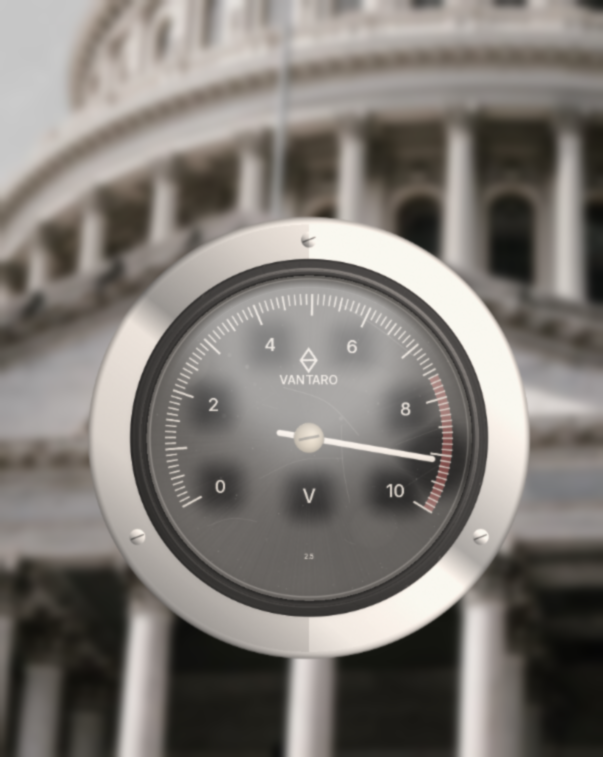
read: 9.1; V
